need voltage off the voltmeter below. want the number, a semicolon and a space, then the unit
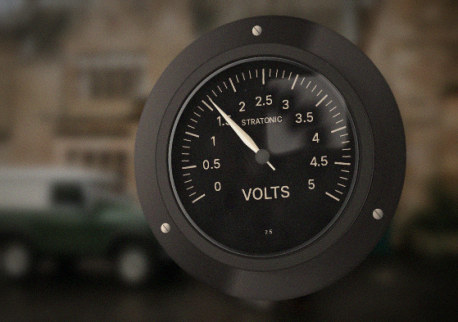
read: 1.6; V
